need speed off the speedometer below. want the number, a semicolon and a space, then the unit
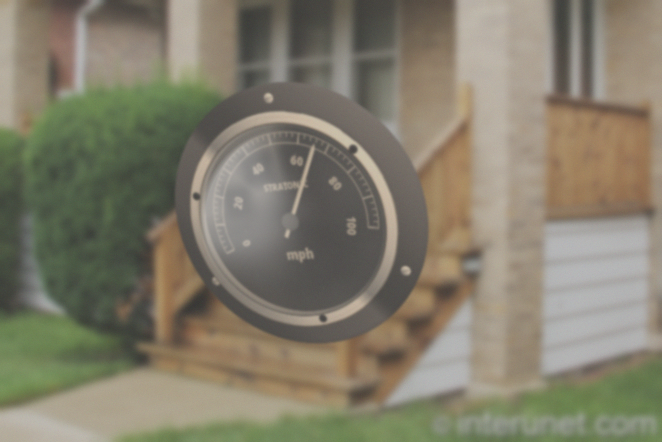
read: 66; mph
